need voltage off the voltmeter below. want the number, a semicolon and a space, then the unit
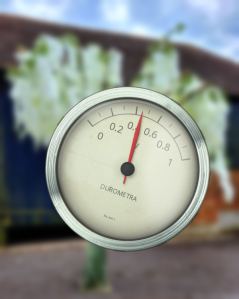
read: 0.45; V
